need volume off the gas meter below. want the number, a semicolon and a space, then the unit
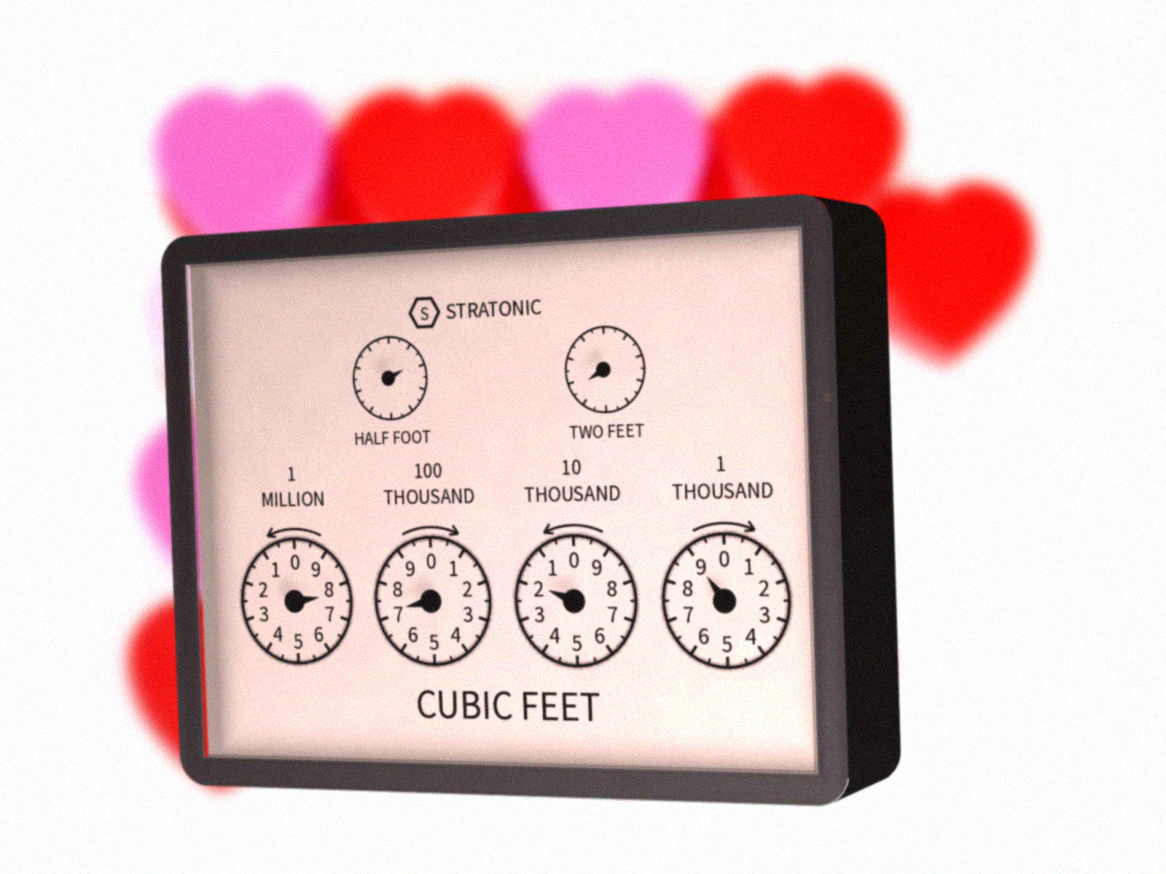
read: 771900; ft³
